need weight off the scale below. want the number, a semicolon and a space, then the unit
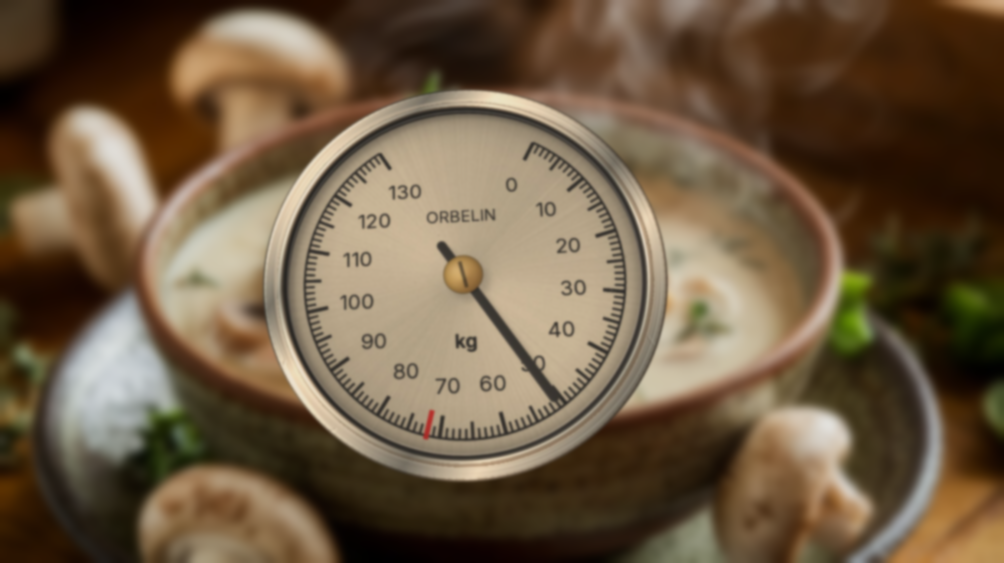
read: 51; kg
